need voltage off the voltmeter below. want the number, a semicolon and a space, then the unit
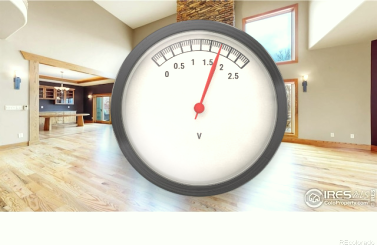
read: 1.75; V
